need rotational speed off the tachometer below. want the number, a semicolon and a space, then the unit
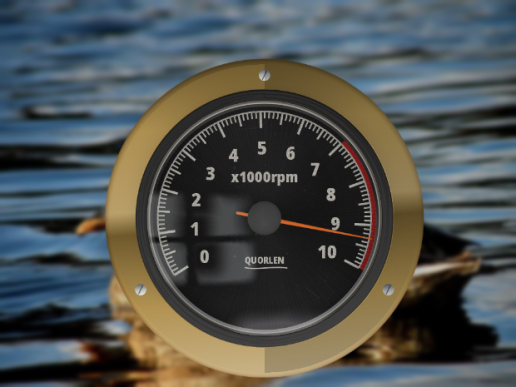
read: 9300; rpm
